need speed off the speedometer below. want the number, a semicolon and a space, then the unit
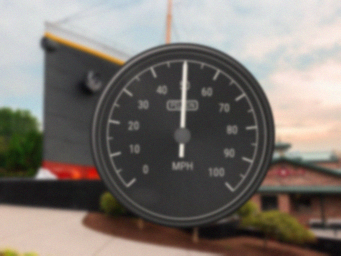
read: 50; mph
